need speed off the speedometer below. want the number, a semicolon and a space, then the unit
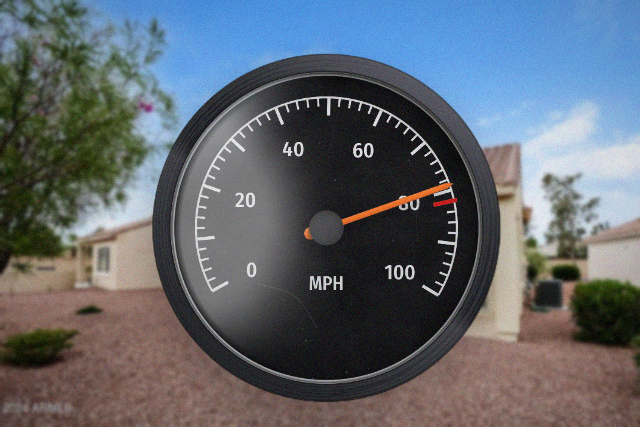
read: 79; mph
